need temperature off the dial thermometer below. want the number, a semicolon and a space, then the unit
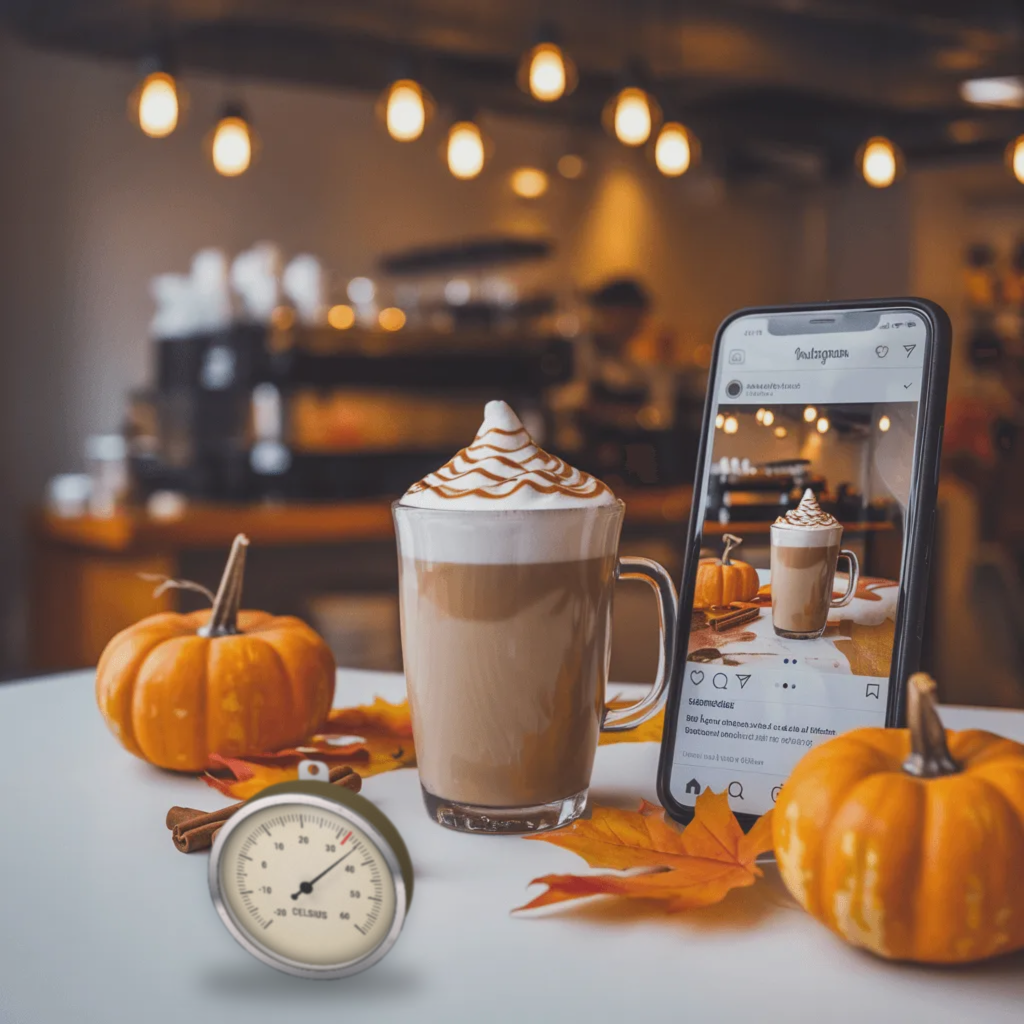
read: 35; °C
